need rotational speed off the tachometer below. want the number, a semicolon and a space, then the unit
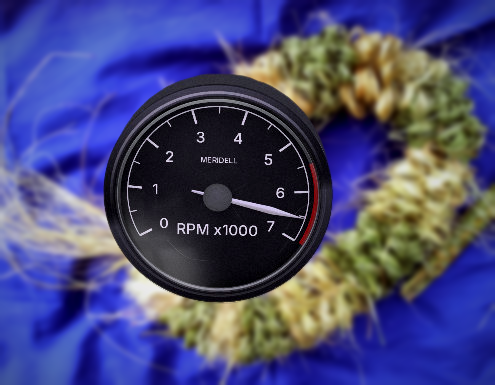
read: 6500; rpm
